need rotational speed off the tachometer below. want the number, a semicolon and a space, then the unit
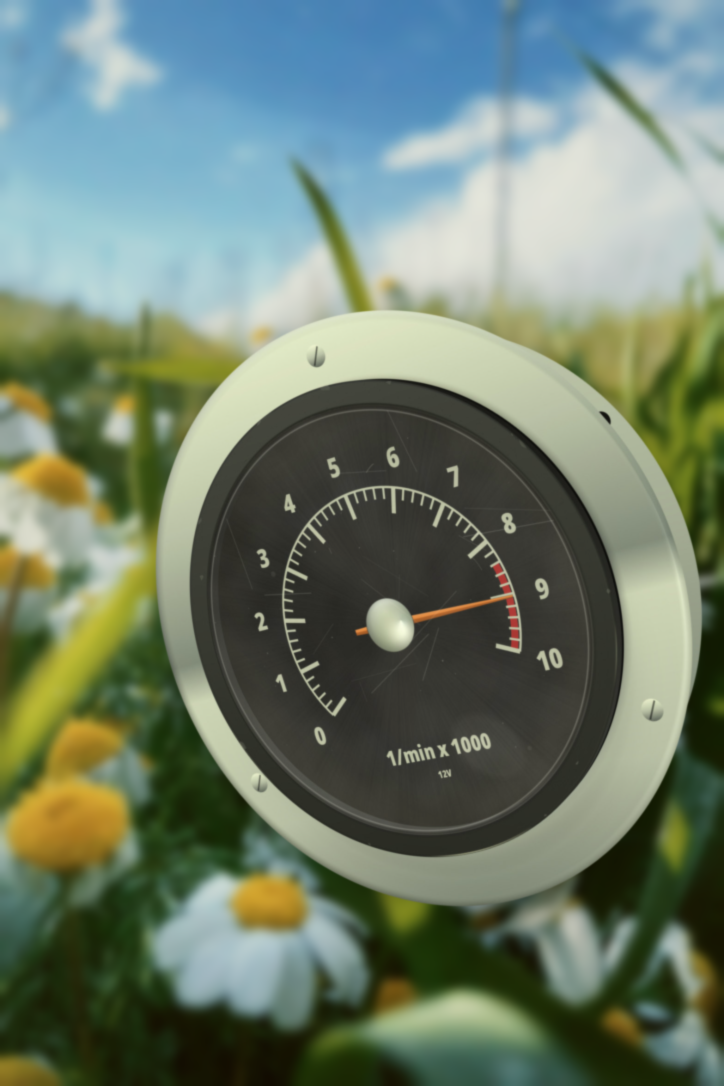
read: 9000; rpm
